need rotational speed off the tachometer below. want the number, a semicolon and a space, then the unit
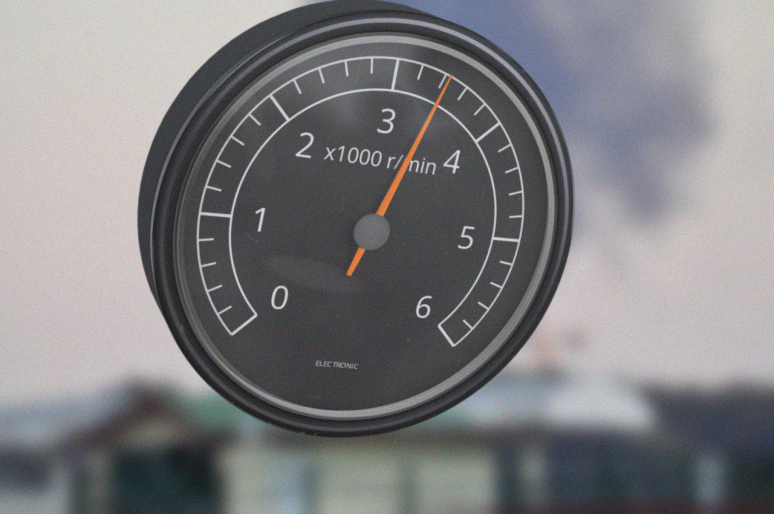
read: 3400; rpm
